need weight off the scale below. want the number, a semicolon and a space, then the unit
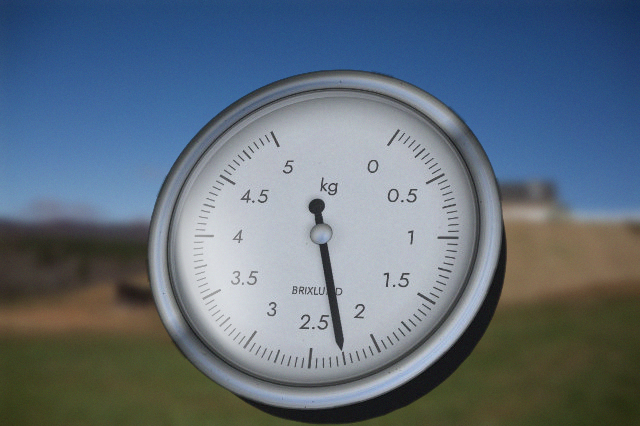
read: 2.25; kg
